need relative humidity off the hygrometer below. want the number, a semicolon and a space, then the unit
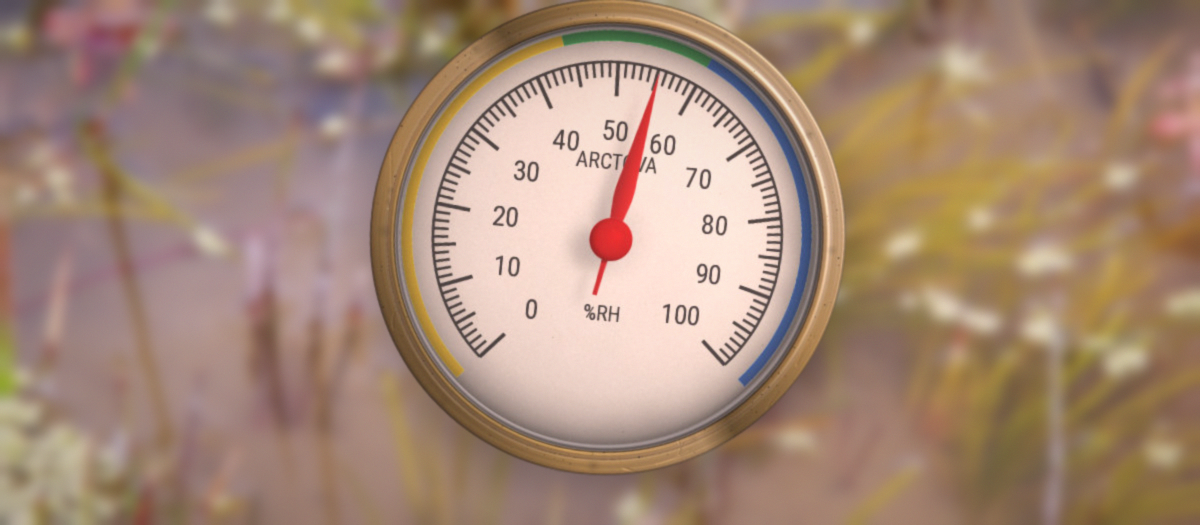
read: 55; %
